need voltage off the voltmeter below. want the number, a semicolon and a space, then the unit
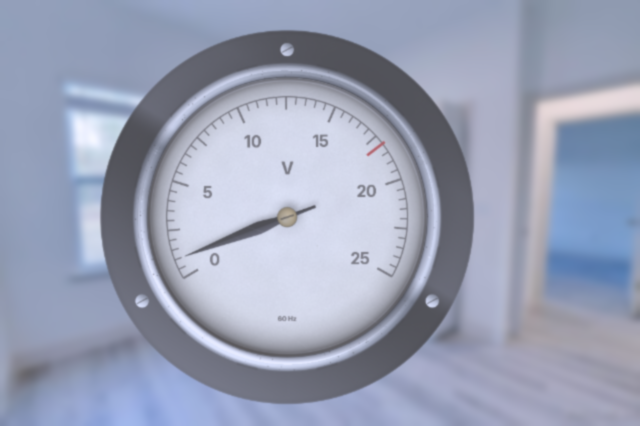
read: 1; V
